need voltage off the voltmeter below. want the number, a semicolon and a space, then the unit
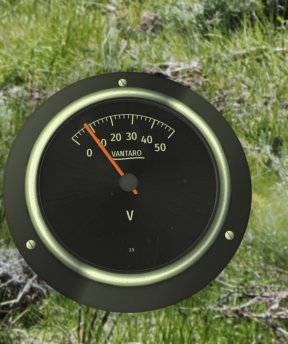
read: 8; V
